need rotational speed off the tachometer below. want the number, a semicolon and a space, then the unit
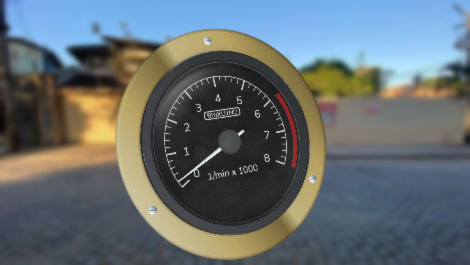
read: 200; rpm
